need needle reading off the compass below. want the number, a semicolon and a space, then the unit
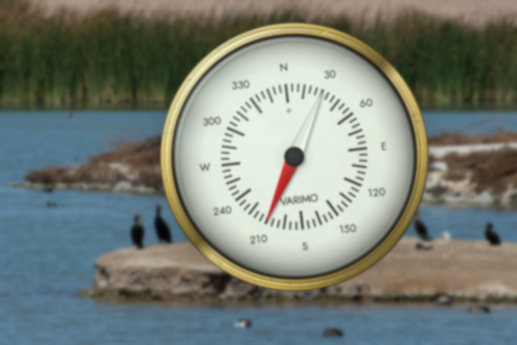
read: 210; °
